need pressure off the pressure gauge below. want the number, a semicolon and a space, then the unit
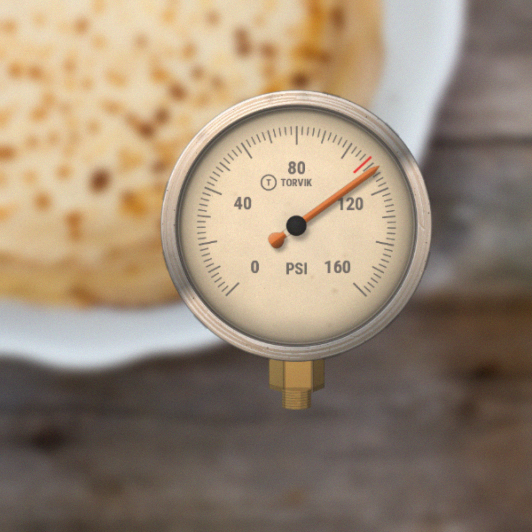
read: 112; psi
